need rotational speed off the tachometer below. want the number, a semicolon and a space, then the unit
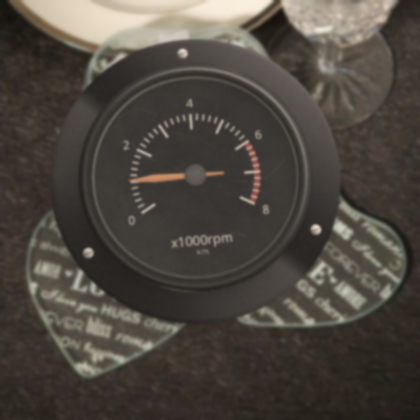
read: 1000; rpm
